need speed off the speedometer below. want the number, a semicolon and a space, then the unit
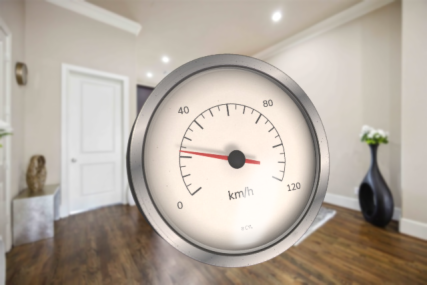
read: 22.5; km/h
